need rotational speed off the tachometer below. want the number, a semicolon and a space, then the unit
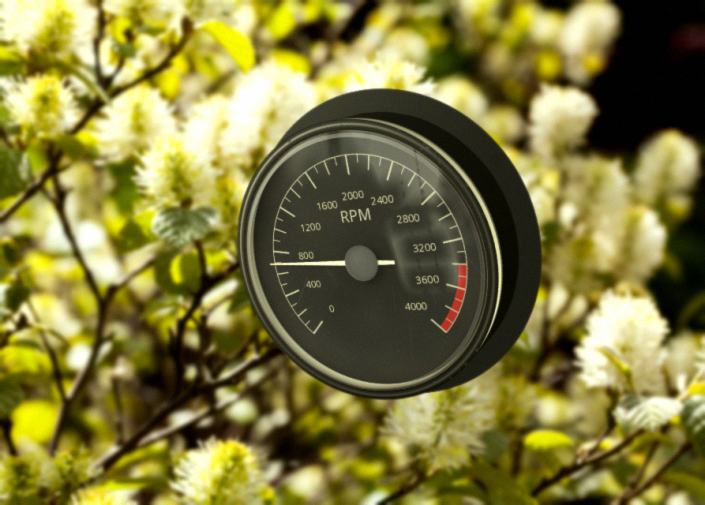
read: 700; rpm
